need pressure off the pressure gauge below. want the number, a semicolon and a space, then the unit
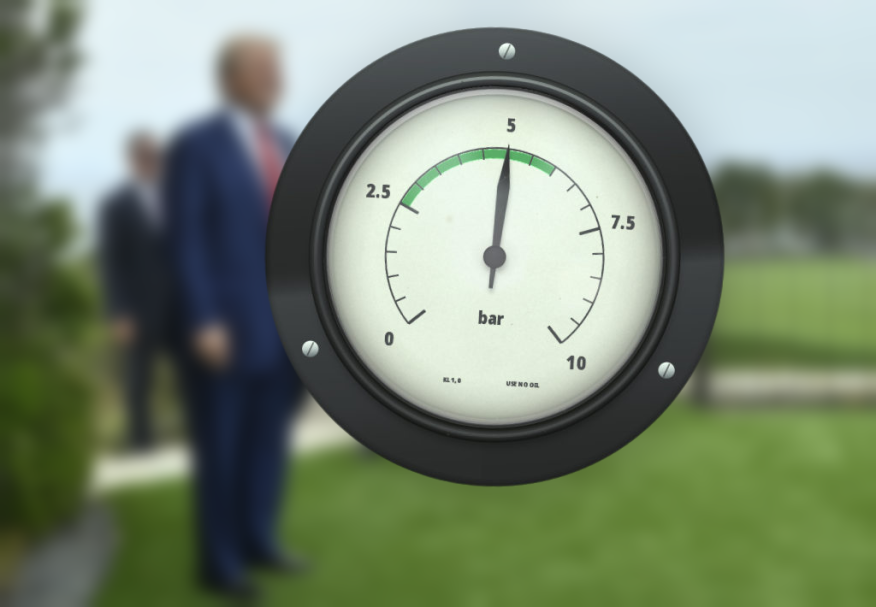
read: 5; bar
